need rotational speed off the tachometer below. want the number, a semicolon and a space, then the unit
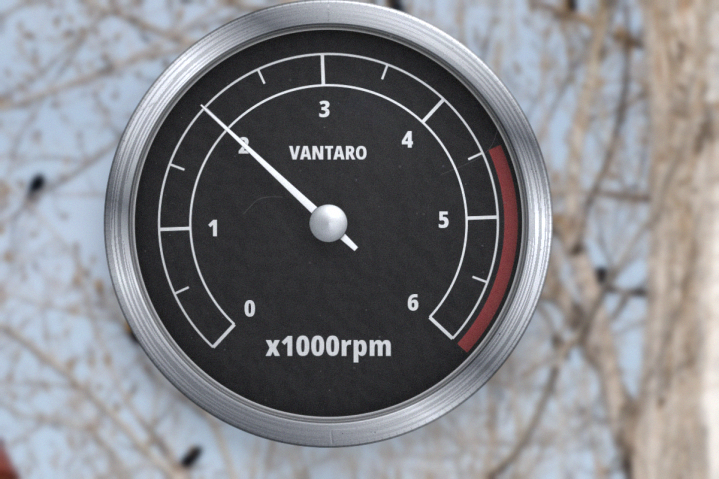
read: 2000; rpm
